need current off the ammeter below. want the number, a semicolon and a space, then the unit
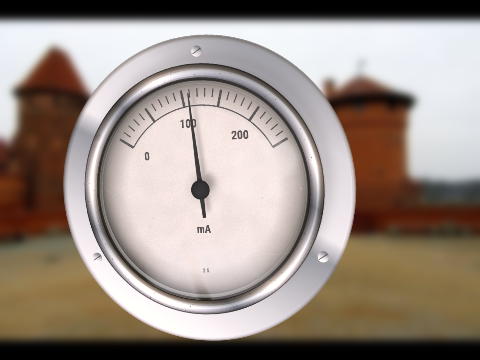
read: 110; mA
